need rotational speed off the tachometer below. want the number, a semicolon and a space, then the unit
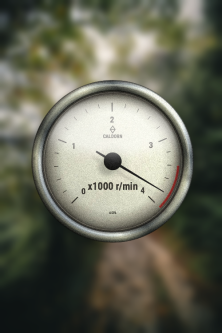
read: 3800; rpm
